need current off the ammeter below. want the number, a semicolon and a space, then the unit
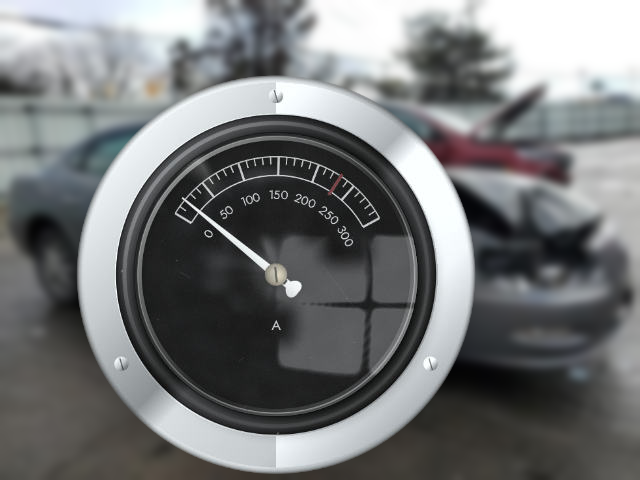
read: 20; A
